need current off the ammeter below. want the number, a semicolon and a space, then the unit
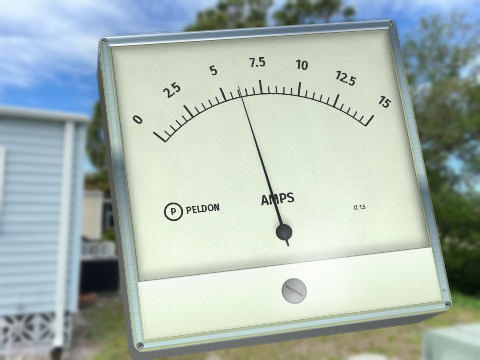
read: 6; A
